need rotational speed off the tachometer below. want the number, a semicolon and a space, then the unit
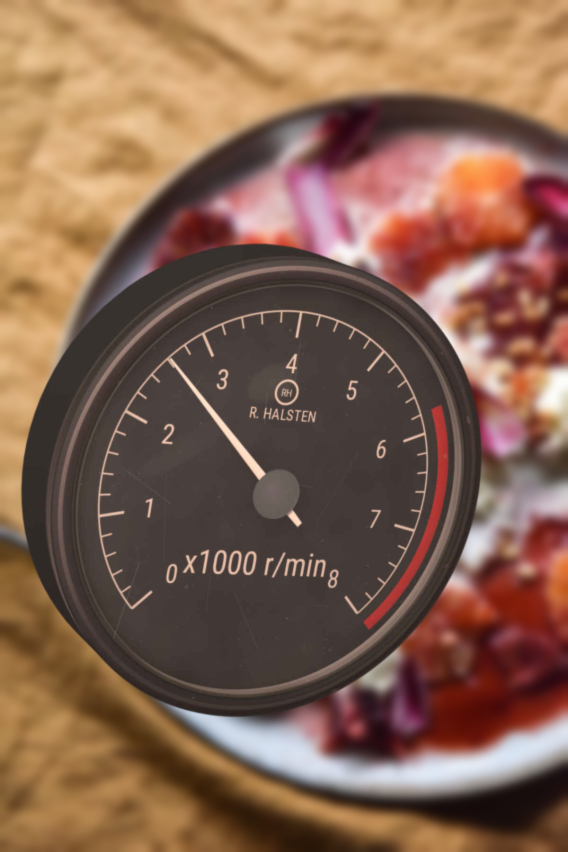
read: 2600; rpm
